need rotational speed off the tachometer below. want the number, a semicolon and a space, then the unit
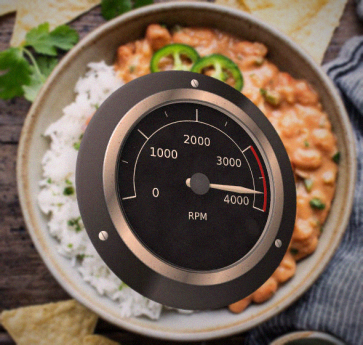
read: 3750; rpm
